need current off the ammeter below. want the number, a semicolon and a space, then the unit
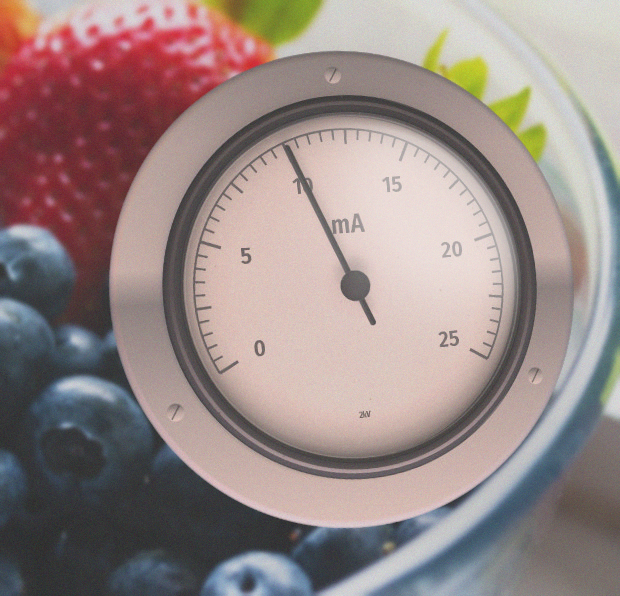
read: 10; mA
